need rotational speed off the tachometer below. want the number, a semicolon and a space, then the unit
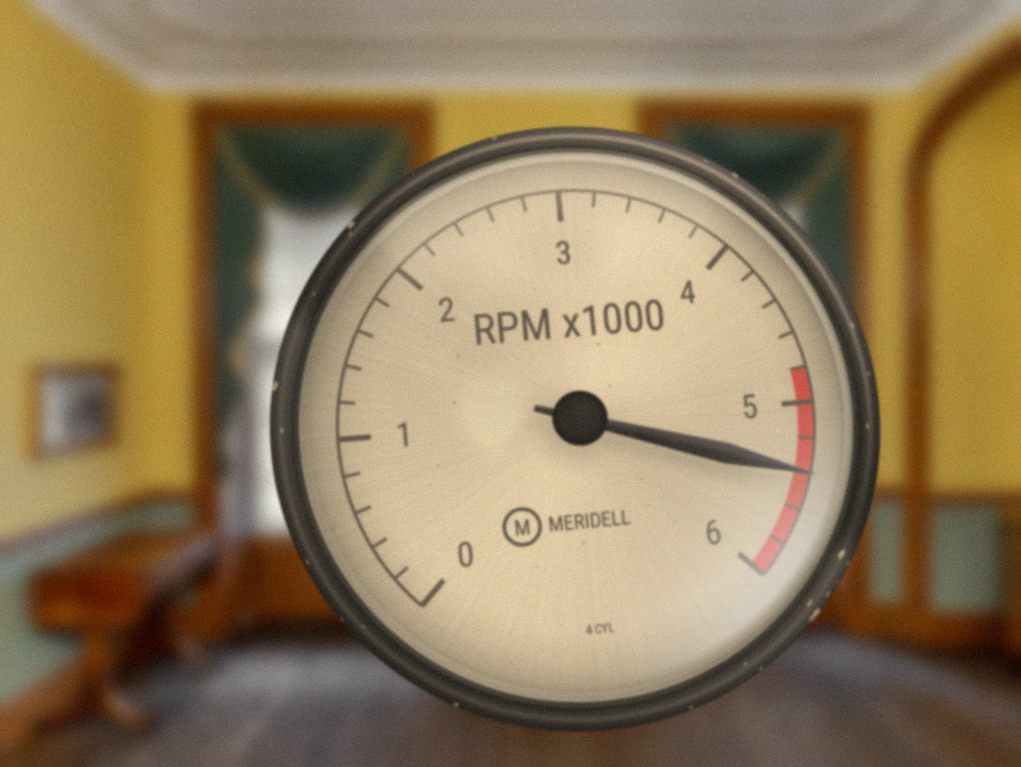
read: 5400; rpm
